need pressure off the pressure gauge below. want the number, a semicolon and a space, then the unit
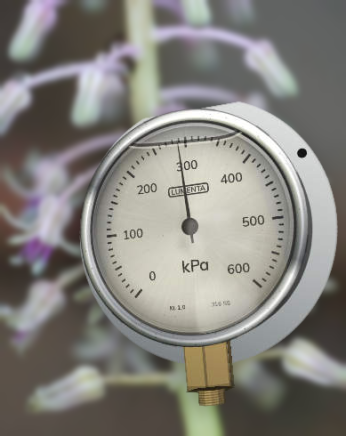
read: 290; kPa
